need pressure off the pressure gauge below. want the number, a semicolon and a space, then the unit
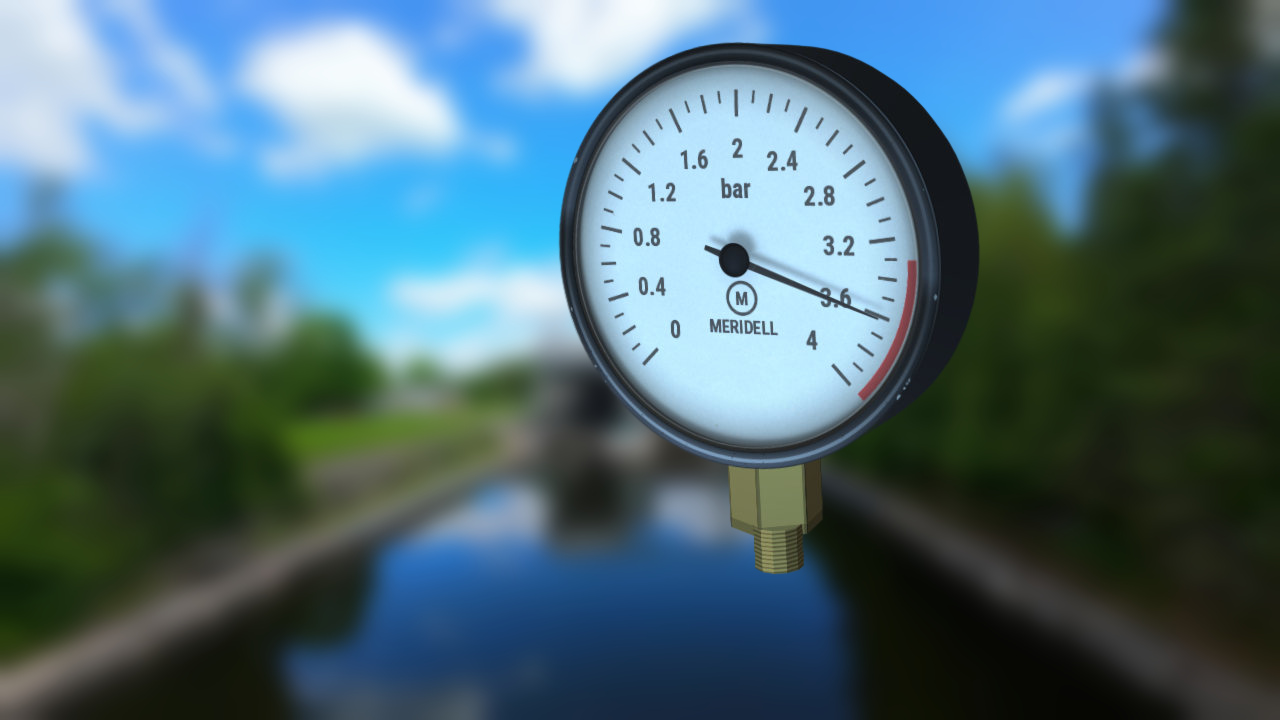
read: 3.6; bar
